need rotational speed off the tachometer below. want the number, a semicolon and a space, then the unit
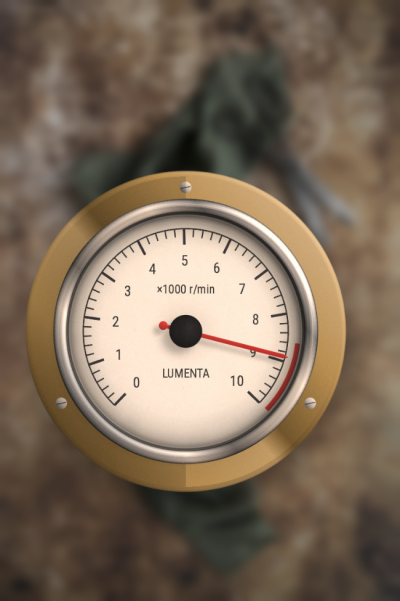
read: 8900; rpm
